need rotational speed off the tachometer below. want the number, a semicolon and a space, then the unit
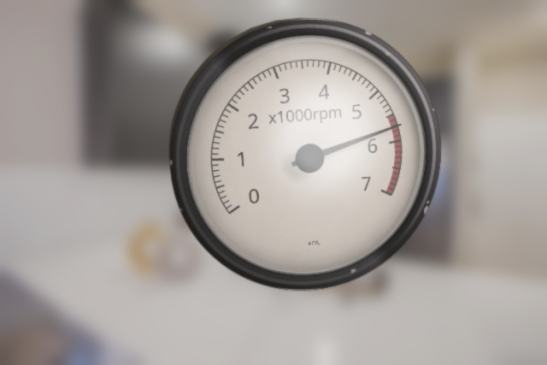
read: 5700; rpm
